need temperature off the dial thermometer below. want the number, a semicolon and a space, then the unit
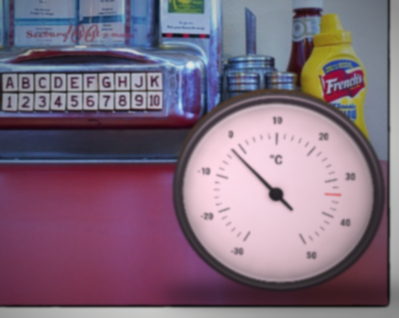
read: -2; °C
